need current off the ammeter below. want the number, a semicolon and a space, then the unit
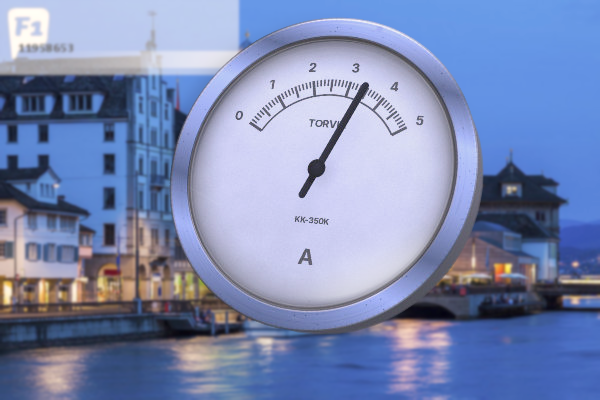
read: 3.5; A
